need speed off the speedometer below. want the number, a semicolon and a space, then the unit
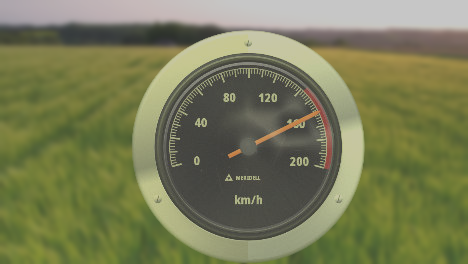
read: 160; km/h
